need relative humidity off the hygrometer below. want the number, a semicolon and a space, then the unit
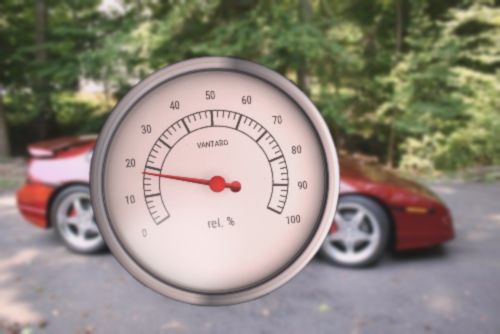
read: 18; %
